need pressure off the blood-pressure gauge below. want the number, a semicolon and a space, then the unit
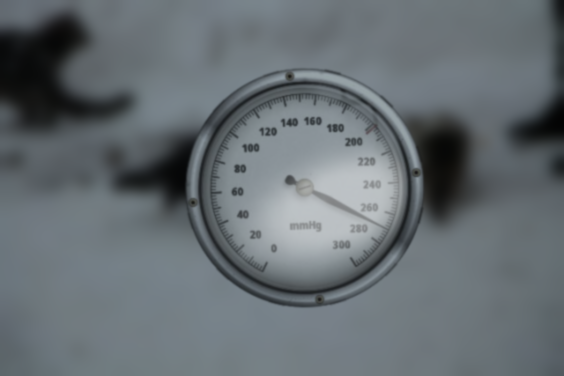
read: 270; mmHg
